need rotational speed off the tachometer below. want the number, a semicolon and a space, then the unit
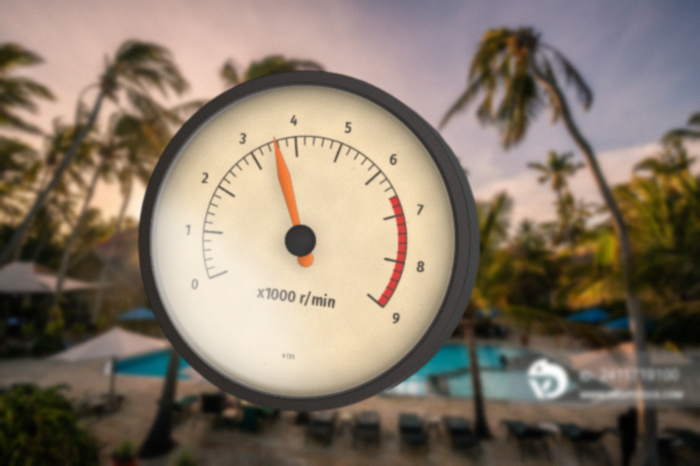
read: 3600; rpm
